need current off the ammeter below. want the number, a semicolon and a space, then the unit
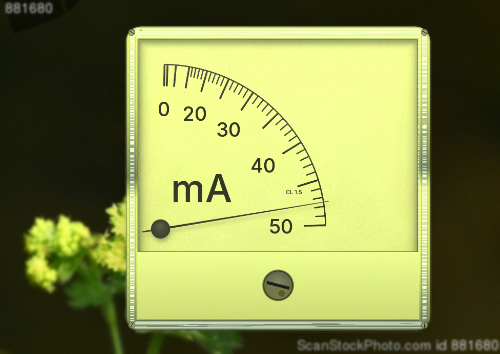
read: 47.5; mA
